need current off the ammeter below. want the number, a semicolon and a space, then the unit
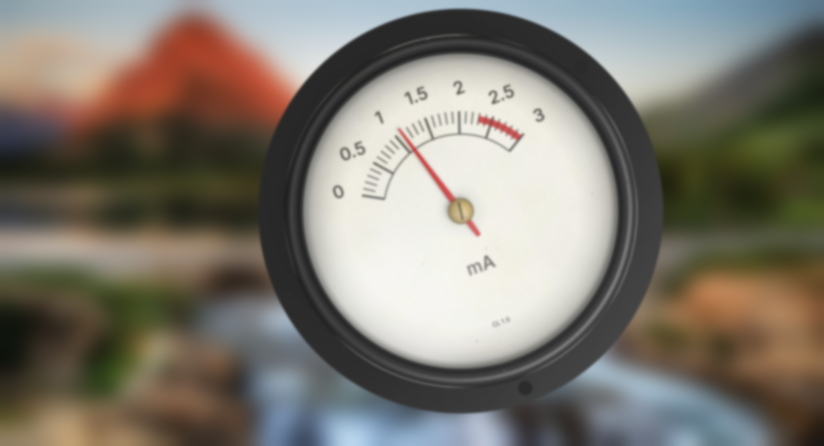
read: 1.1; mA
